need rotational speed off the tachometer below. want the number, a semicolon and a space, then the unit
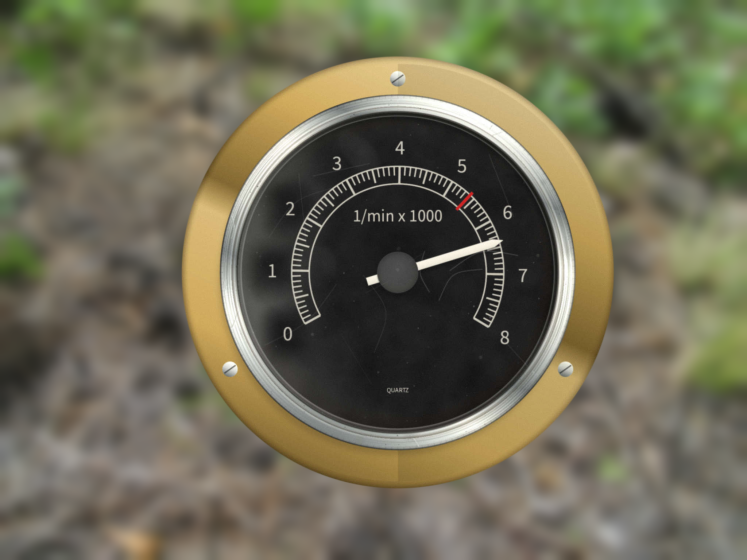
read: 6400; rpm
